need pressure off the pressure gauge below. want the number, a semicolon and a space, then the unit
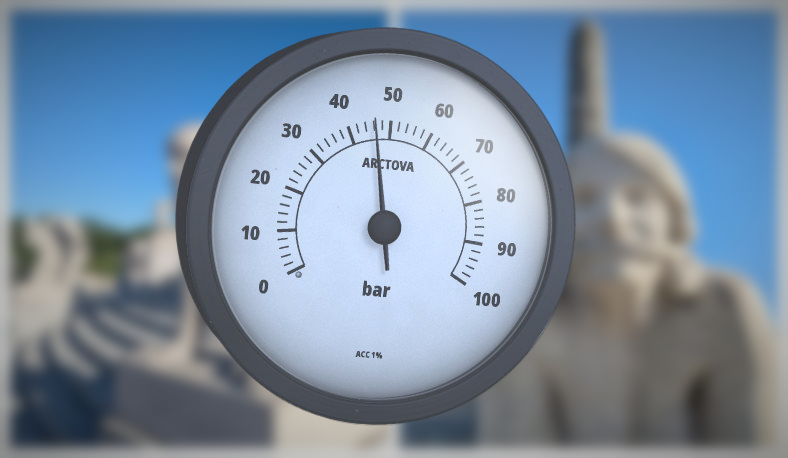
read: 46; bar
